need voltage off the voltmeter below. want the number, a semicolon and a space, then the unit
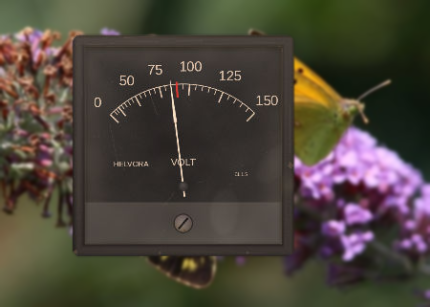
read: 85; V
